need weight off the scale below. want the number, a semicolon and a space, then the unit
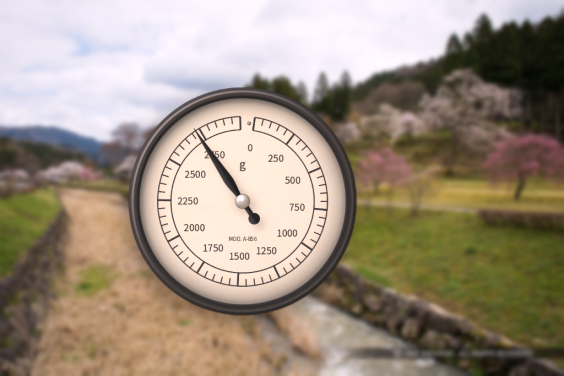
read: 2725; g
